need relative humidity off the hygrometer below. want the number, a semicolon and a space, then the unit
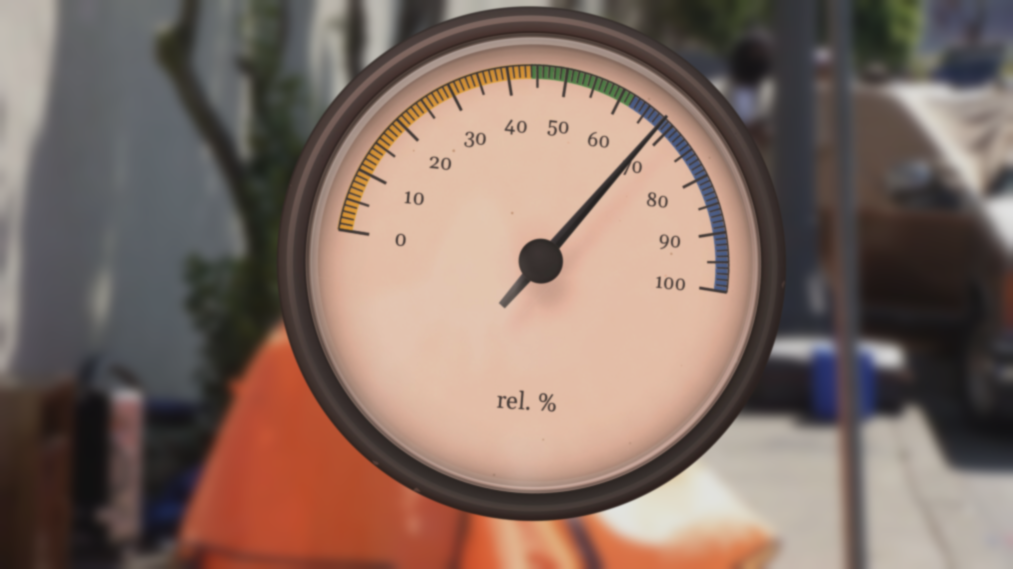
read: 68; %
